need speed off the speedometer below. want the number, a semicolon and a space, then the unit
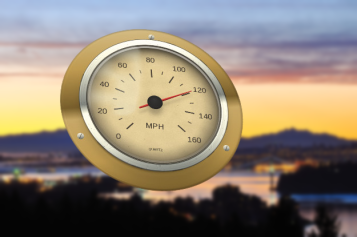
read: 120; mph
